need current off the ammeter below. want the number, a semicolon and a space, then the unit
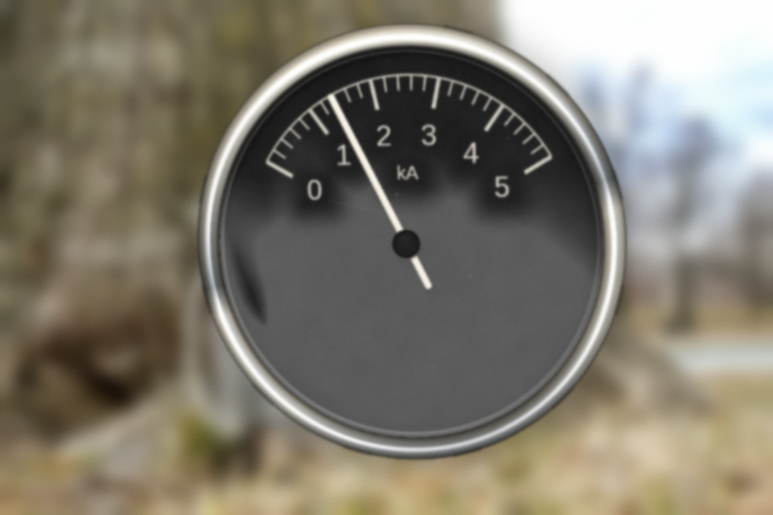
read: 1.4; kA
